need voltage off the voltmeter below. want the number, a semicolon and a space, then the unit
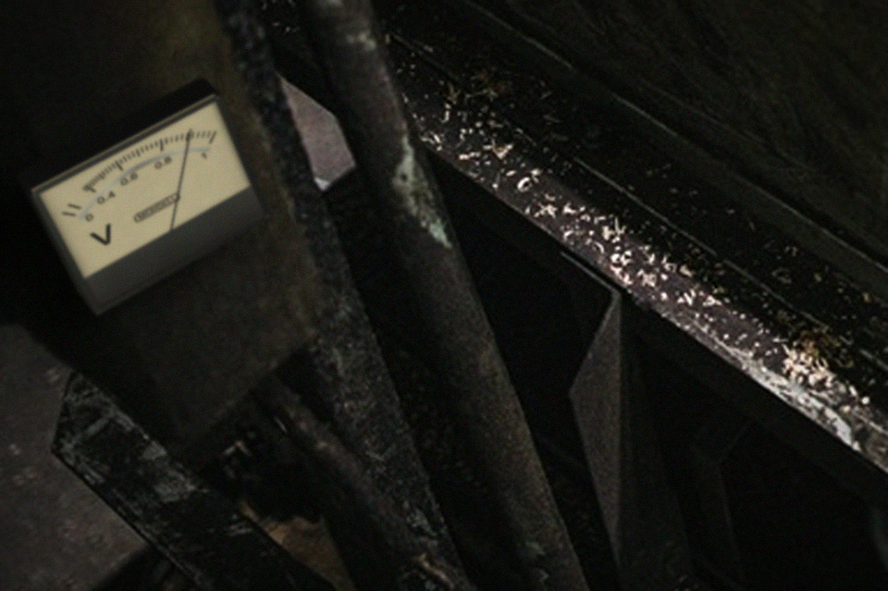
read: 0.9; V
